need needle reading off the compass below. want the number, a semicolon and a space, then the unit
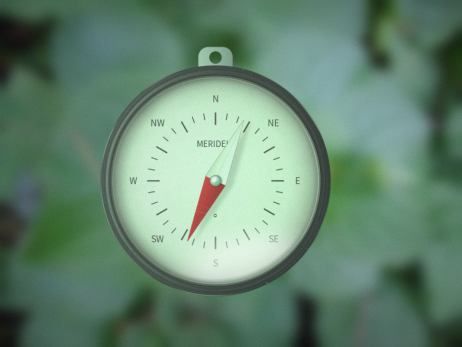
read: 205; °
